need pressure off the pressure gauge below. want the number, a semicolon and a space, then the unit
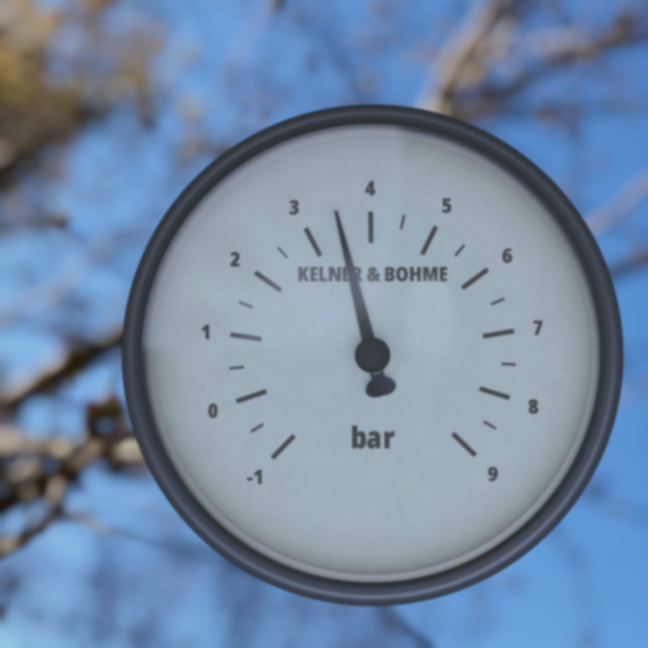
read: 3.5; bar
